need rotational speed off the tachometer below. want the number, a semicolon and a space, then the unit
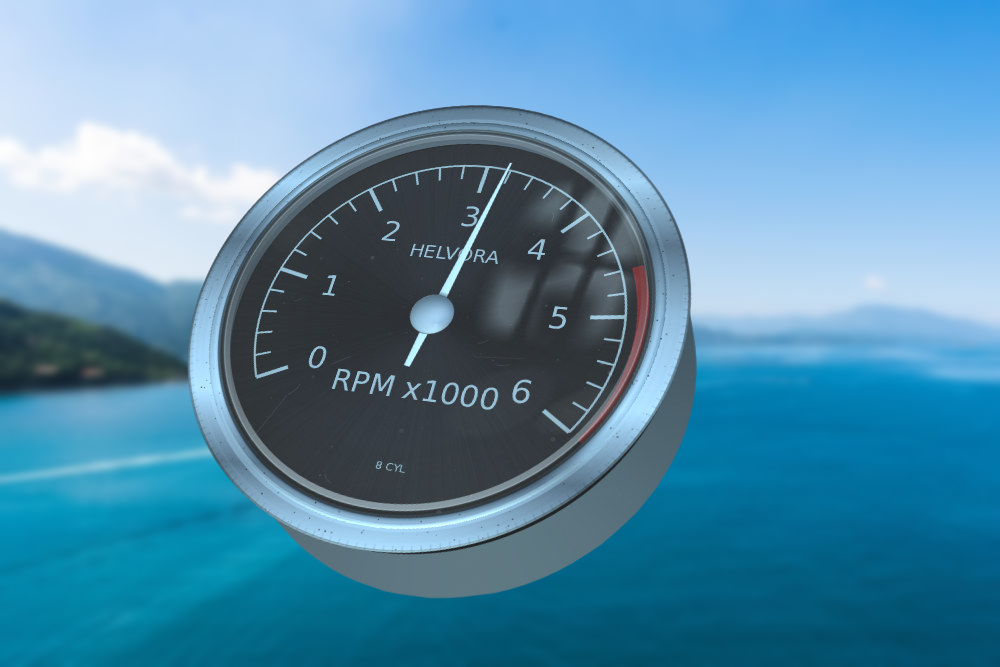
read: 3200; rpm
